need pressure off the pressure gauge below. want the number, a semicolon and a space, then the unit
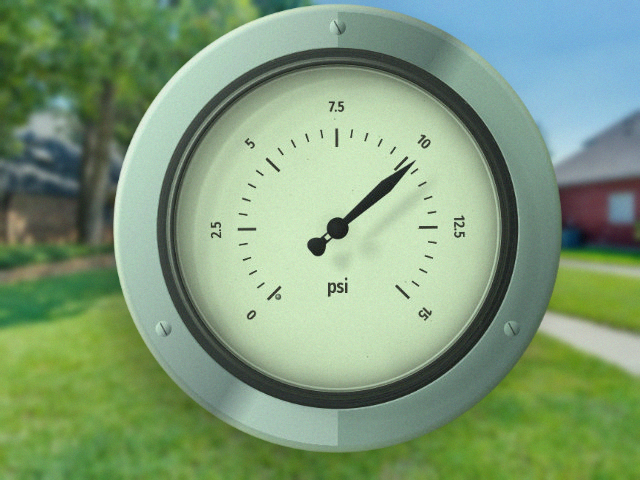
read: 10.25; psi
